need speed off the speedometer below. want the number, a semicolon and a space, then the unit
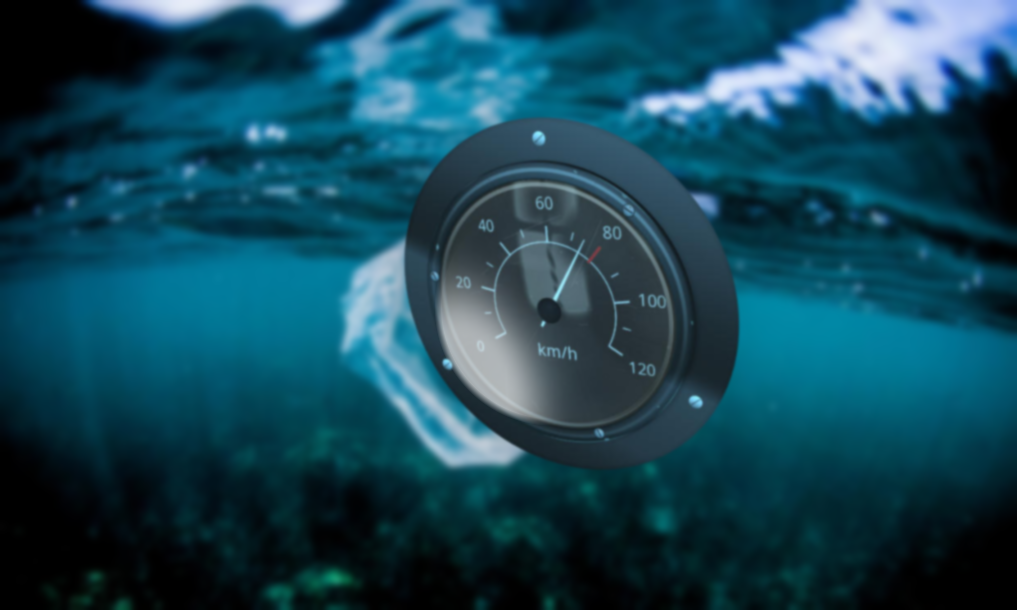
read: 75; km/h
